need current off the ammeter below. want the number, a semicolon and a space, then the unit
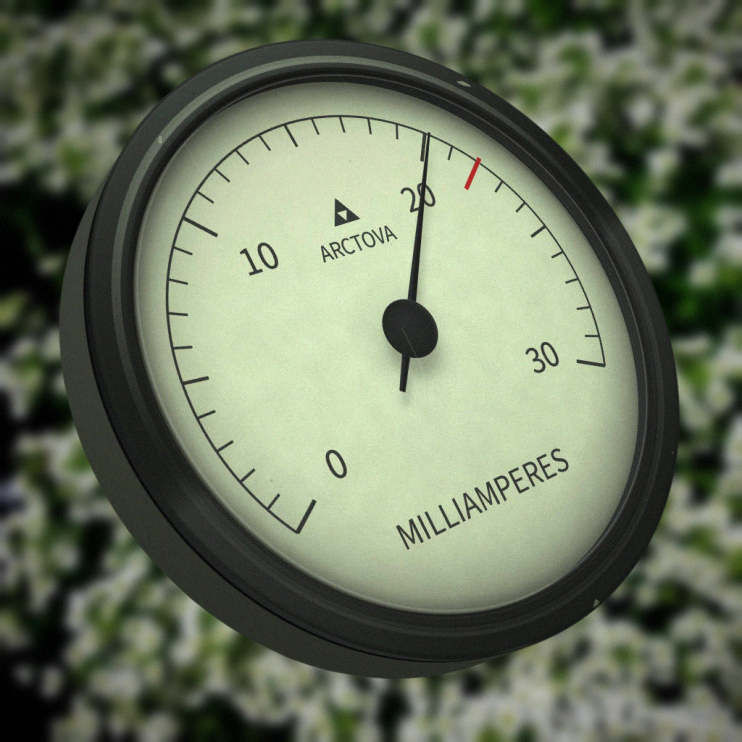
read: 20; mA
